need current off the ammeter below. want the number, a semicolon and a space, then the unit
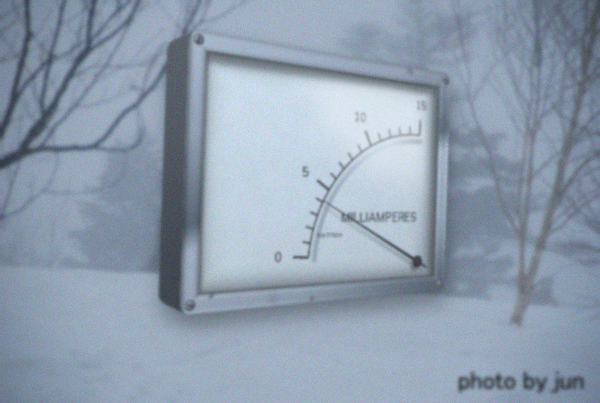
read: 4; mA
